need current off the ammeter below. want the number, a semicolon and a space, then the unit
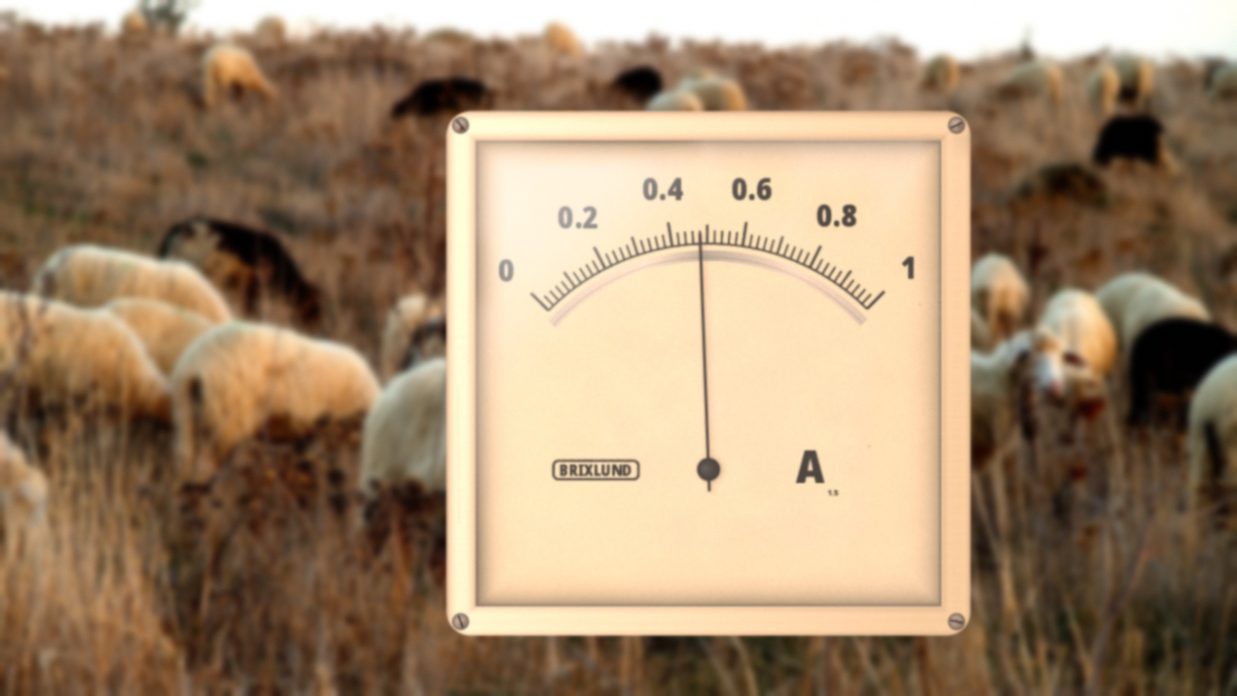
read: 0.48; A
